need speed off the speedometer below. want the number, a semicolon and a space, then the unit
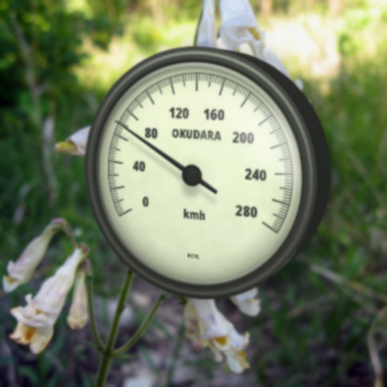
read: 70; km/h
